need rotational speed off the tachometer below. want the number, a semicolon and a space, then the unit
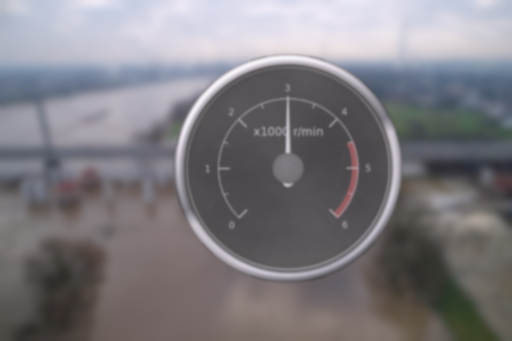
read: 3000; rpm
